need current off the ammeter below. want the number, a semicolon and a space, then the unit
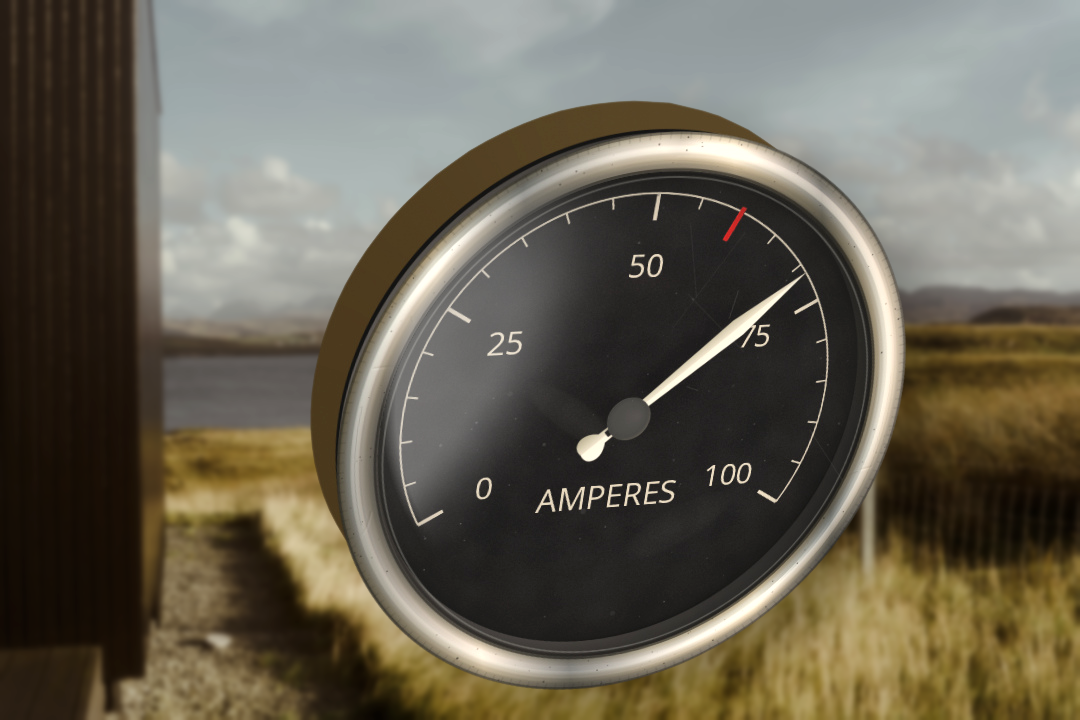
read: 70; A
